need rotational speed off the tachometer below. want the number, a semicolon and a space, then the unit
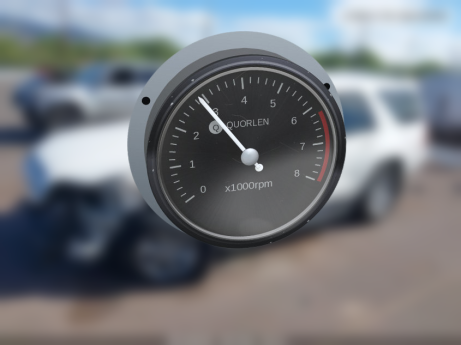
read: 2900; rpm
